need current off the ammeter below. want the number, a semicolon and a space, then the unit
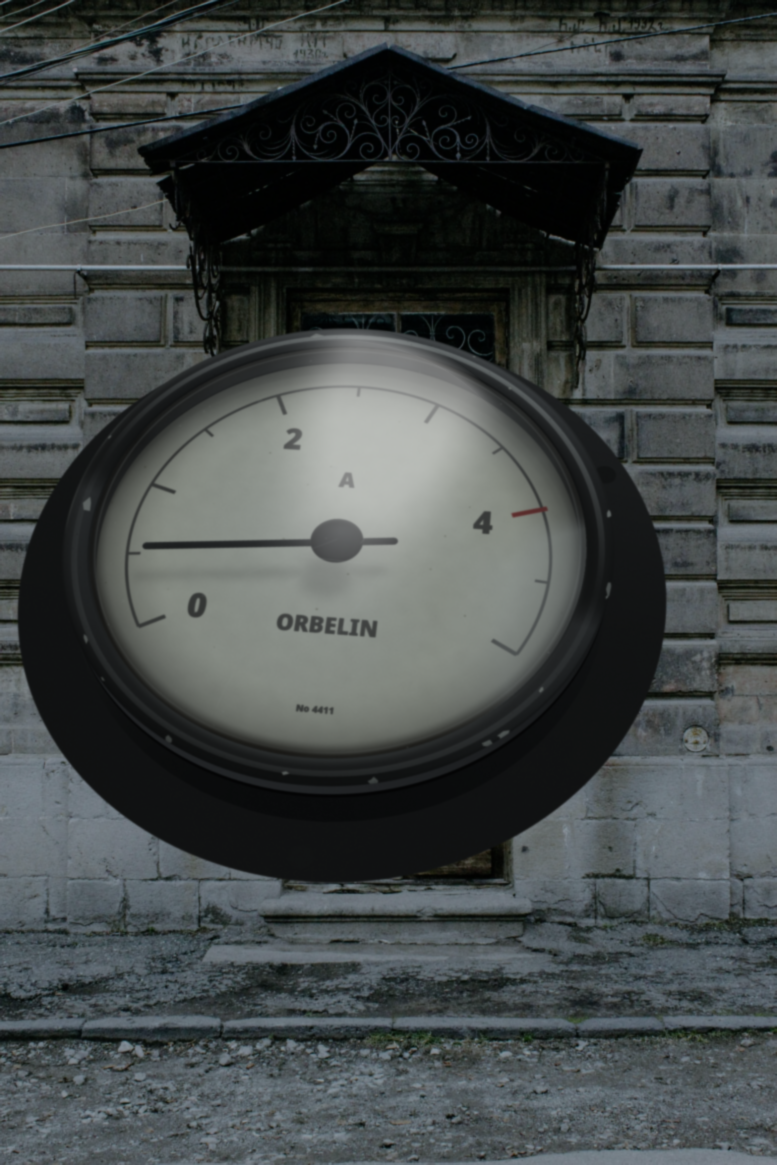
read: 0.5; A
